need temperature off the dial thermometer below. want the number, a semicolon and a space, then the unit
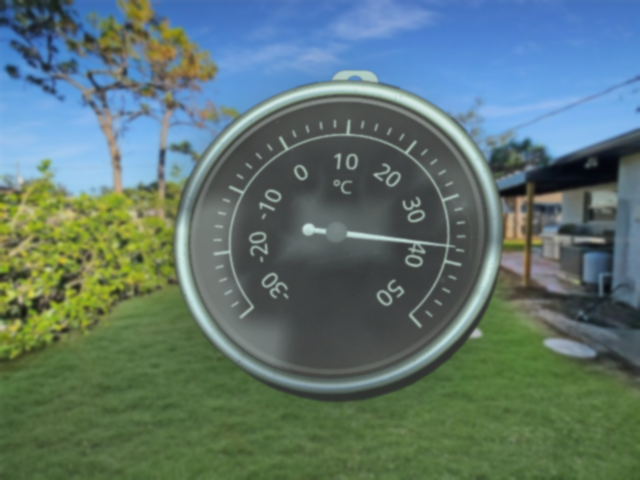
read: 38; °C
